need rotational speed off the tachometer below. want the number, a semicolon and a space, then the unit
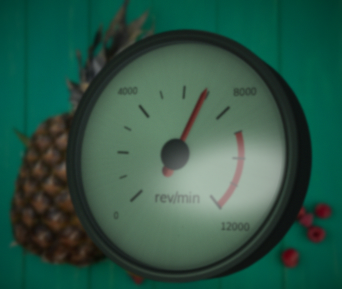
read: 7000; rpm
